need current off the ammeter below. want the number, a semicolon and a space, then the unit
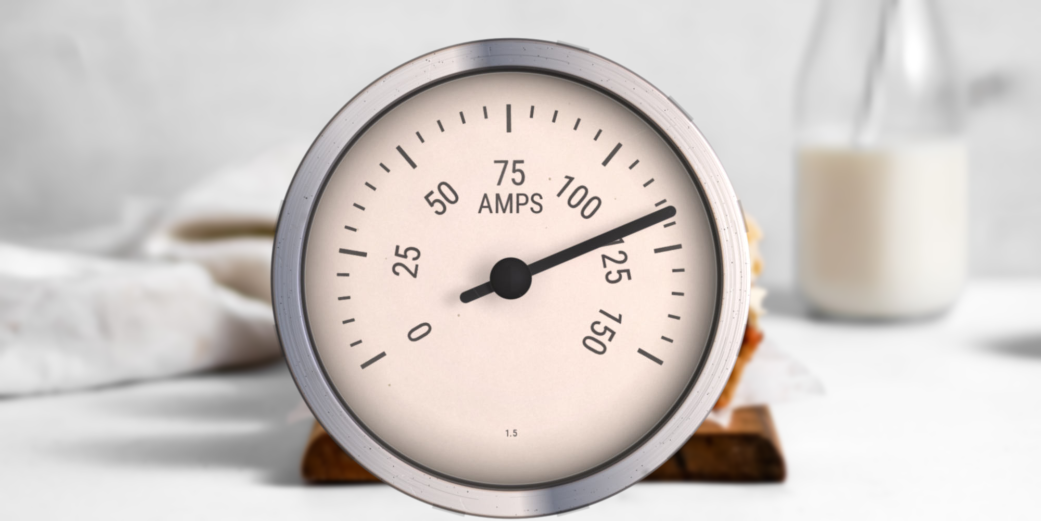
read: 117.5; A
